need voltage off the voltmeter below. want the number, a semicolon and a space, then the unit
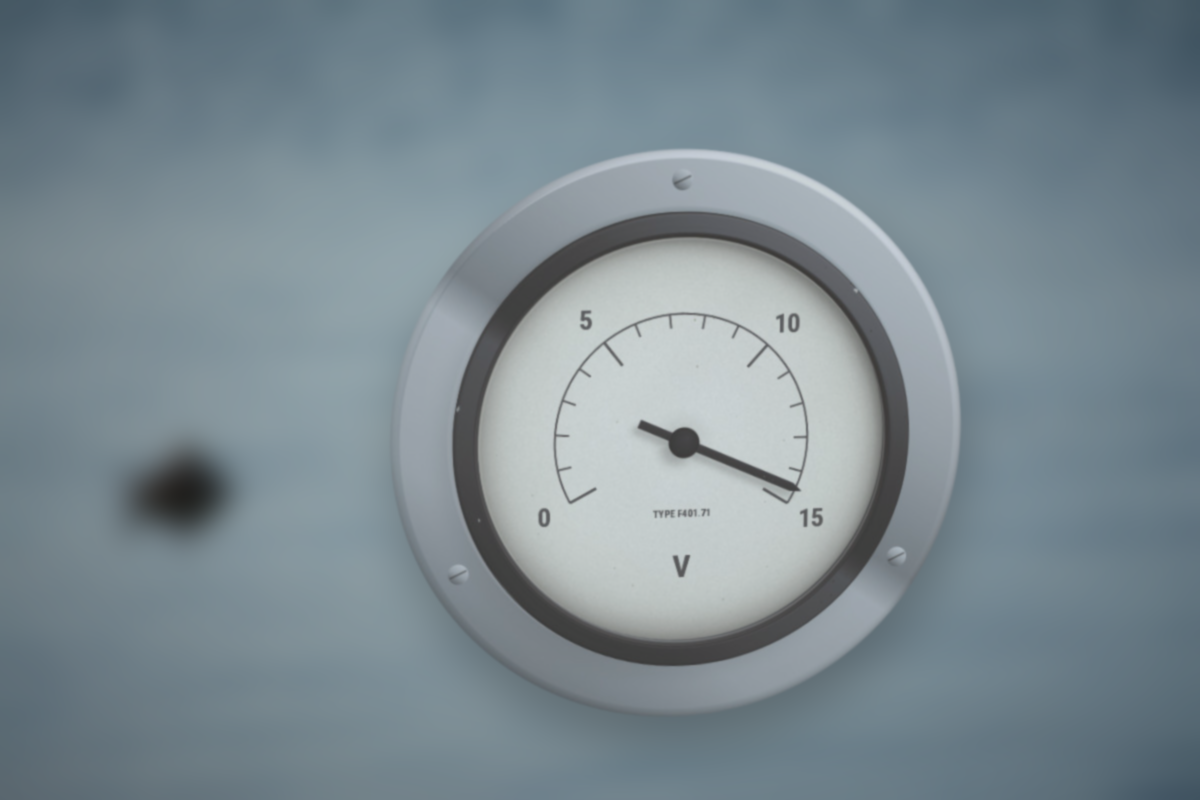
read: 14.5; V
